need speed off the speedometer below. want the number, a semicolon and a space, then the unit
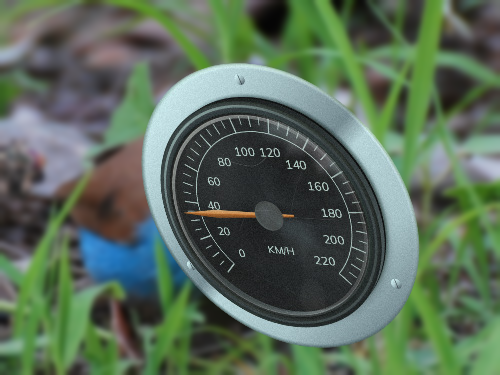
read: 35; km/h
